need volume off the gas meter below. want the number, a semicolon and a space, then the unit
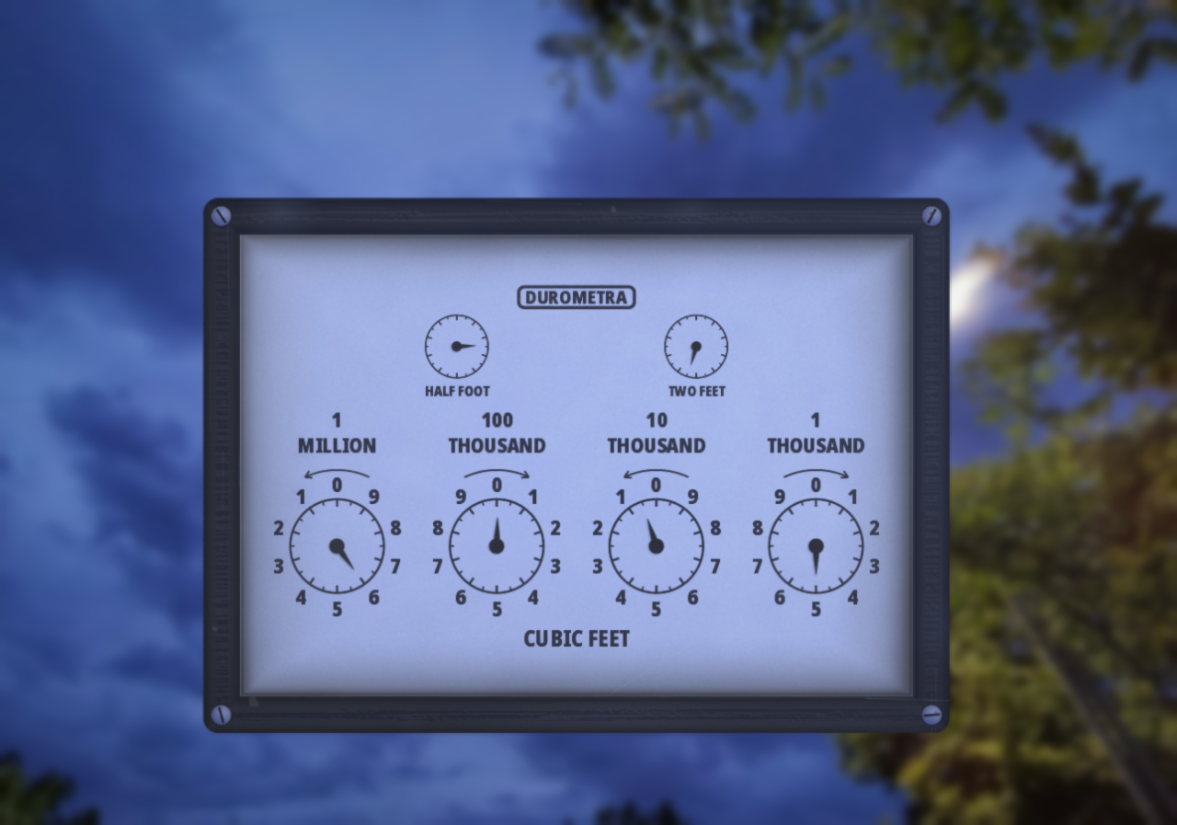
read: 600500; ft³
